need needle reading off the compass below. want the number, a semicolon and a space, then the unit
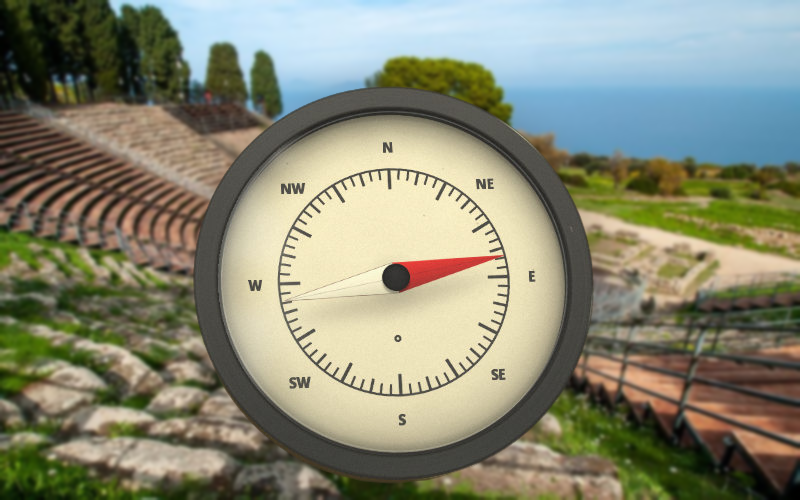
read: 80; °
